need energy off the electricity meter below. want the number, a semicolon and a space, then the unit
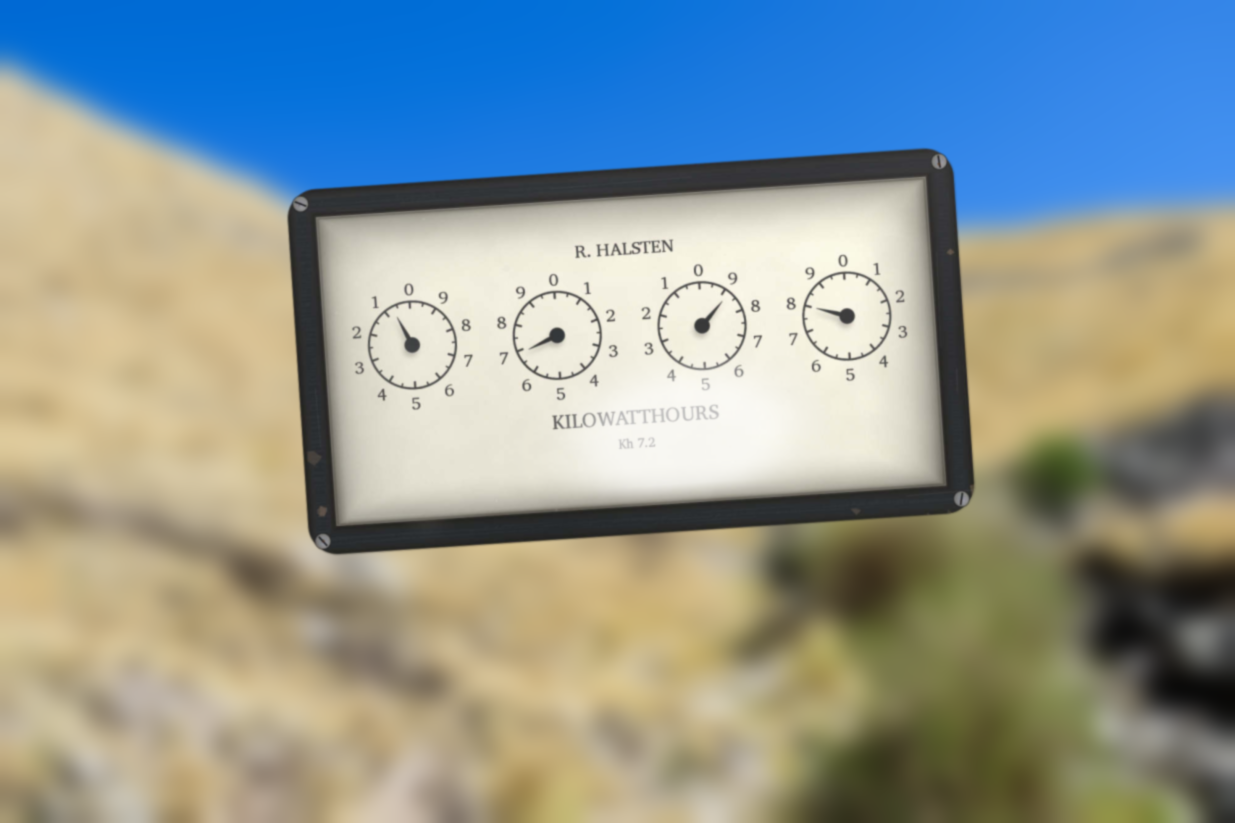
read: 688; kWh
